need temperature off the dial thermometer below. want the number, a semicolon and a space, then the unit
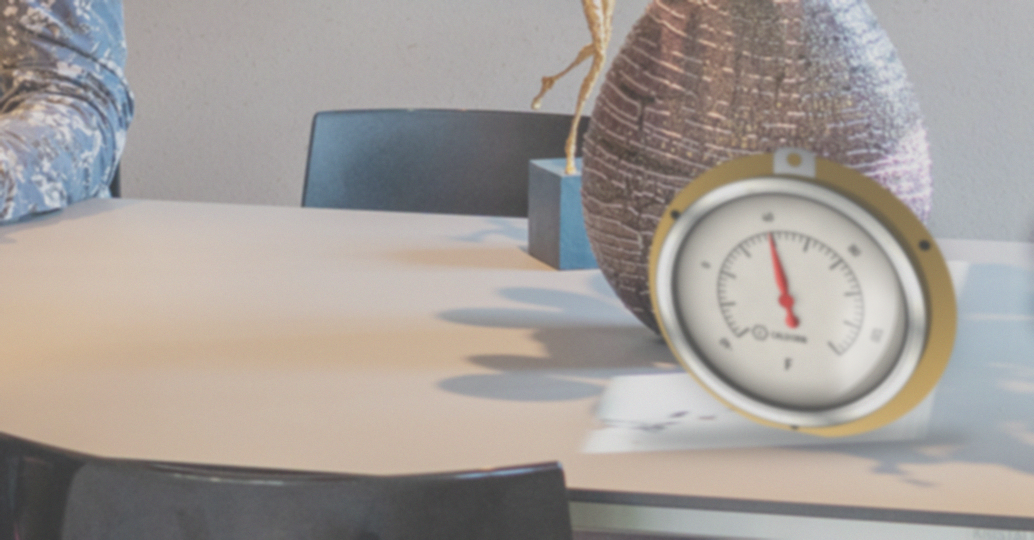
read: 40; °F
